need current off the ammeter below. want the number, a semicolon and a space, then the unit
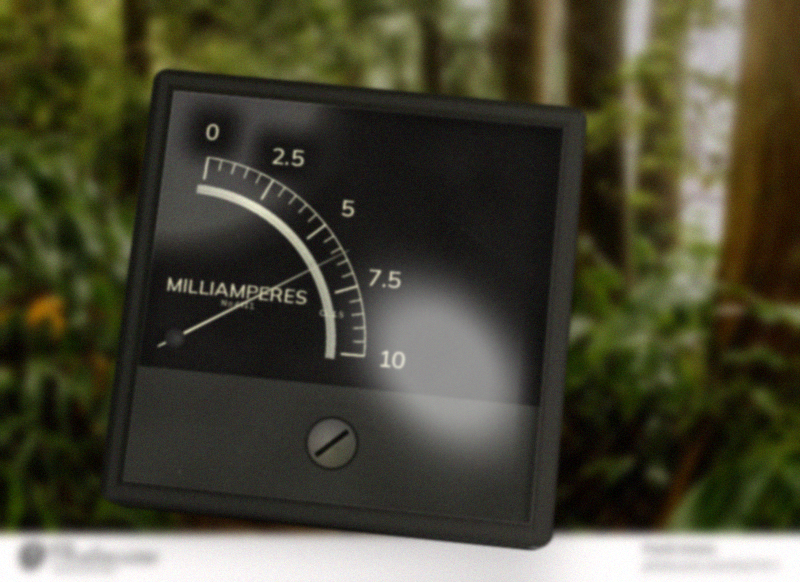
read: 6.25; mA
